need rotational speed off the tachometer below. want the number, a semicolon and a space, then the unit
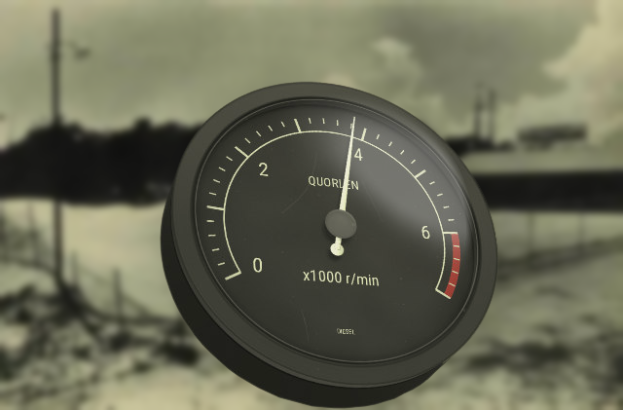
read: 3800; rpm
